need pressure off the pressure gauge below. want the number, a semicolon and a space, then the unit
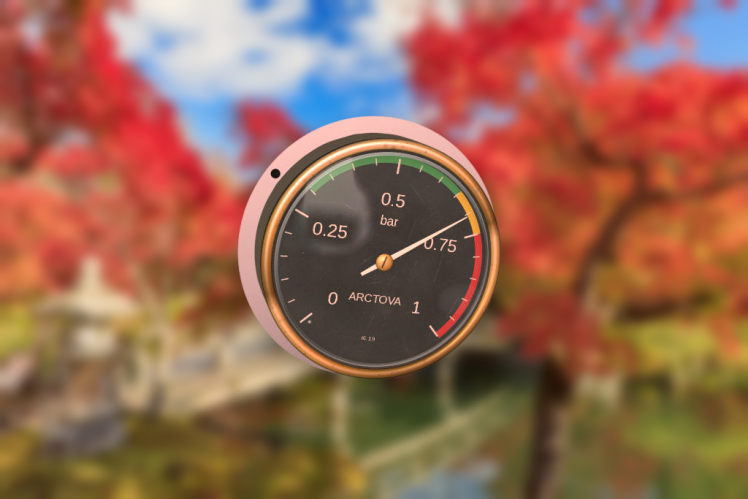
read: 0.7; bar
